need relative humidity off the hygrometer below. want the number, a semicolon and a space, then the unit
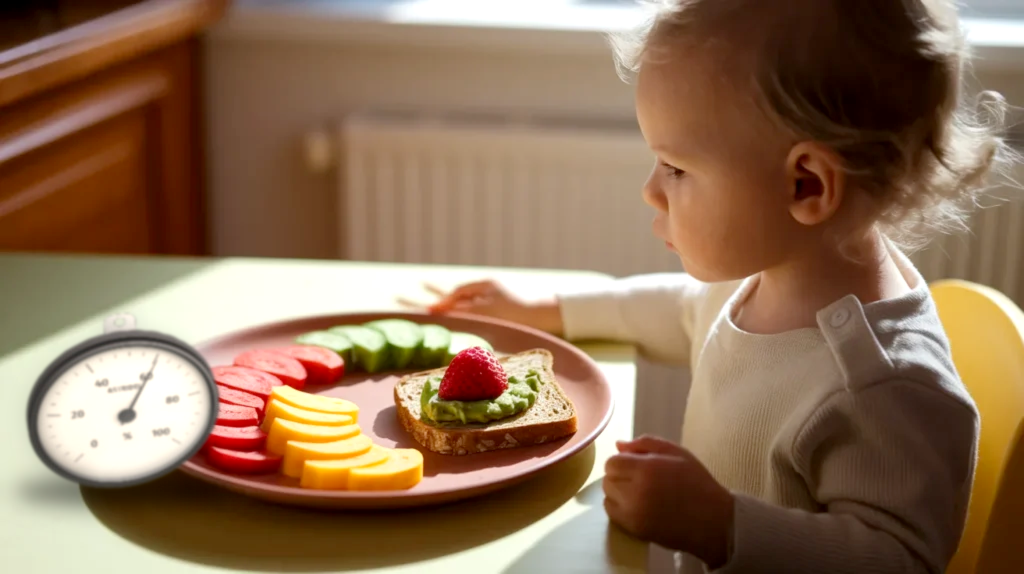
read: 60; %
